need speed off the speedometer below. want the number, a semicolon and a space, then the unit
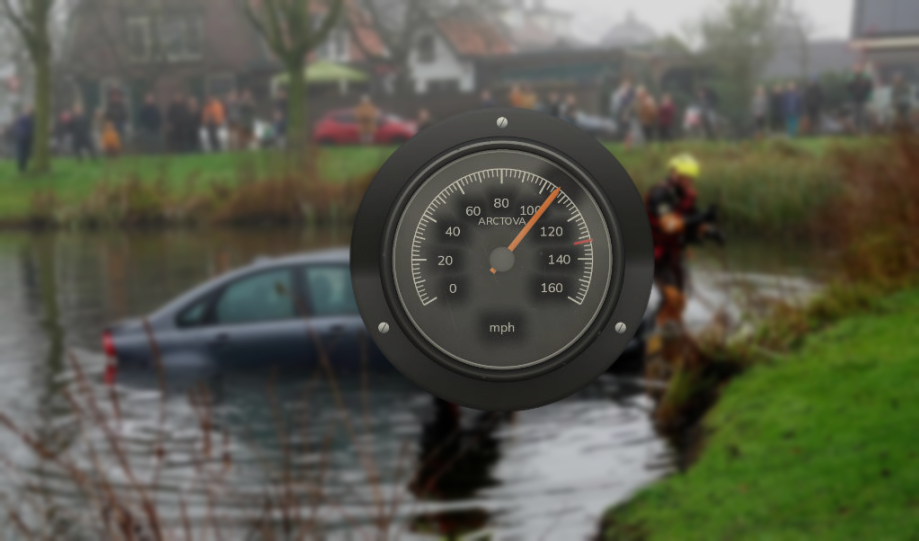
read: 106; mph
